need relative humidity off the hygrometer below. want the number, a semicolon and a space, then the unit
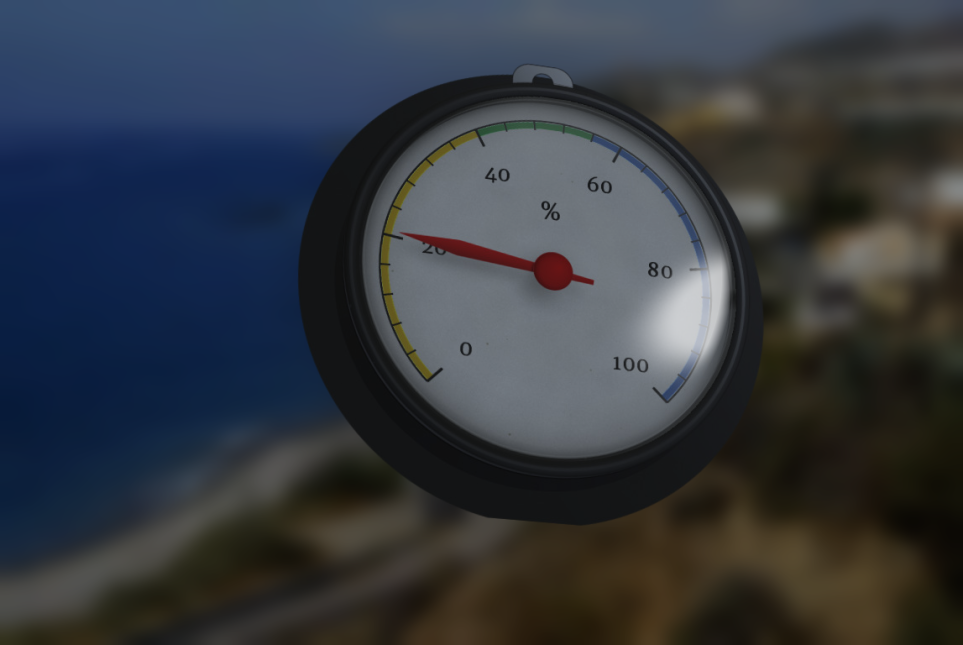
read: 20; %
